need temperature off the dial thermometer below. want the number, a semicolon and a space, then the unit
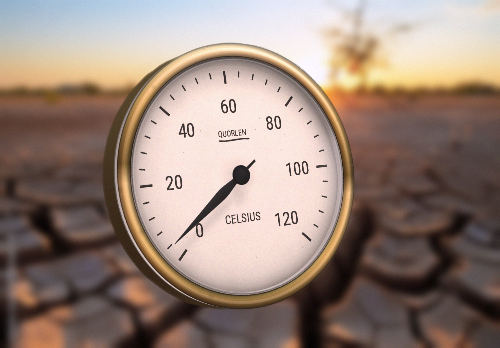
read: 4; °C
